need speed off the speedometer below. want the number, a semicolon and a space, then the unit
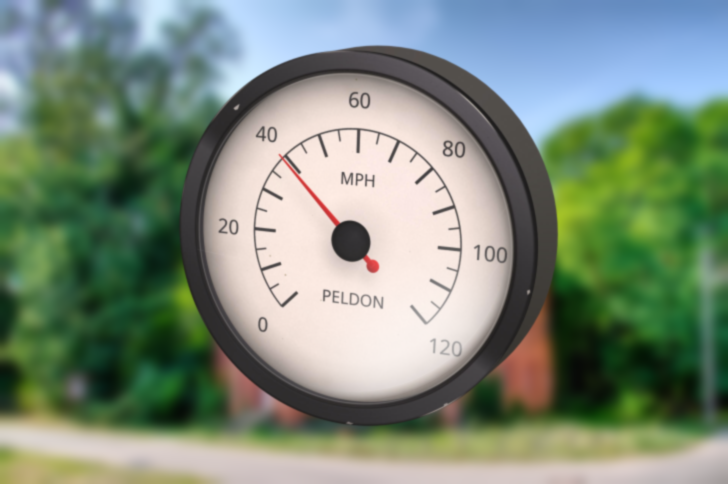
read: 40; mph
